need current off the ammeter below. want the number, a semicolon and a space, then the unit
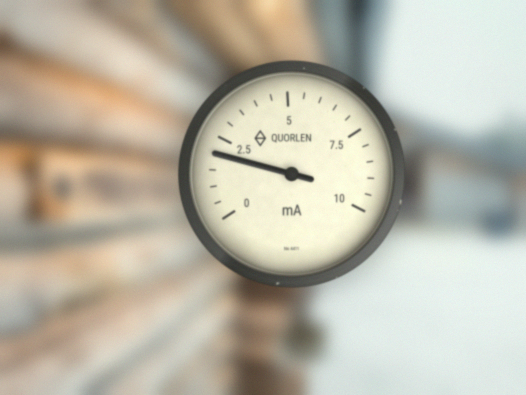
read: 2; mA
